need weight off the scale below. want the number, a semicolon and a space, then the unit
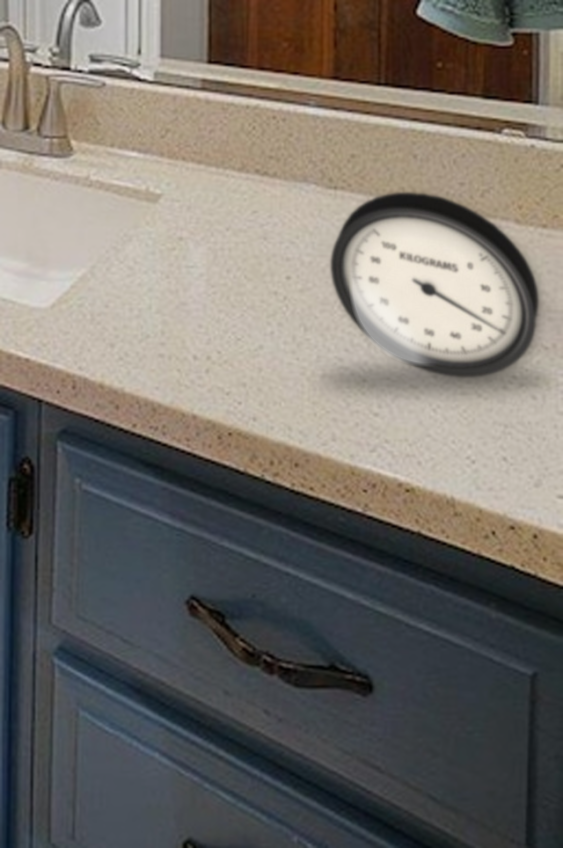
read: 25; kg
